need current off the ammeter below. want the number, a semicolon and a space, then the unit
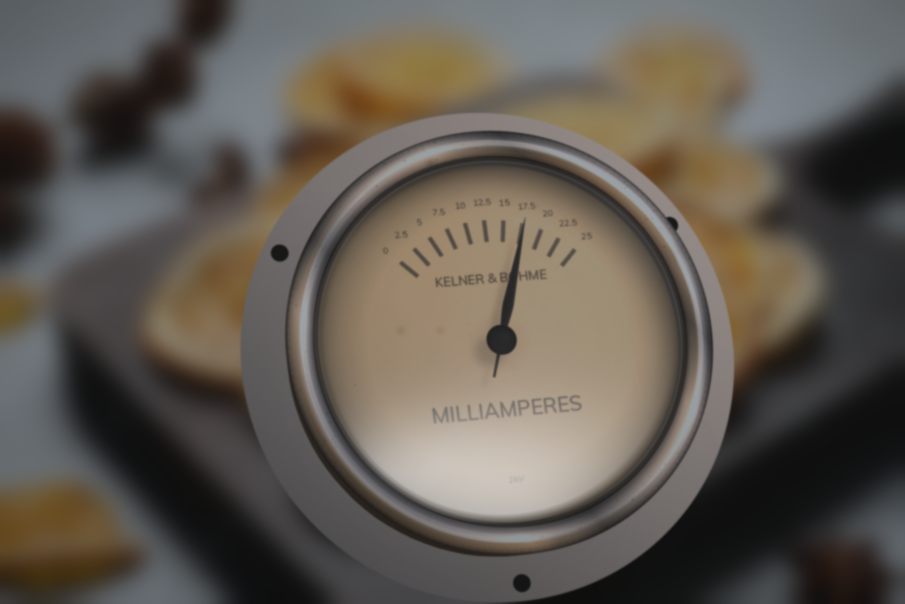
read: 17.5; mA
